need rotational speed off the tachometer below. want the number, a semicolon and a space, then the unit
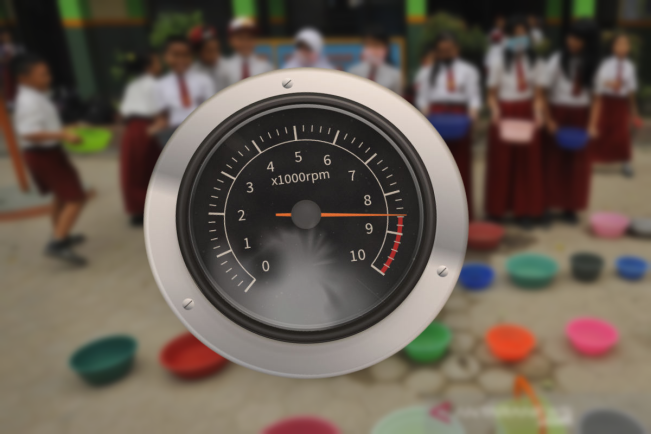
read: 8600; rpm
